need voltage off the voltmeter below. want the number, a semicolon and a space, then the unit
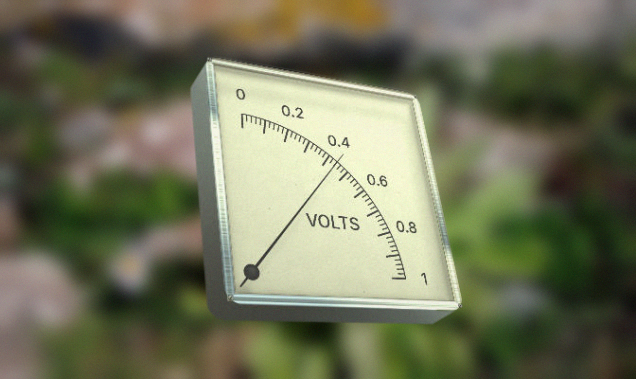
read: 0.44; V
